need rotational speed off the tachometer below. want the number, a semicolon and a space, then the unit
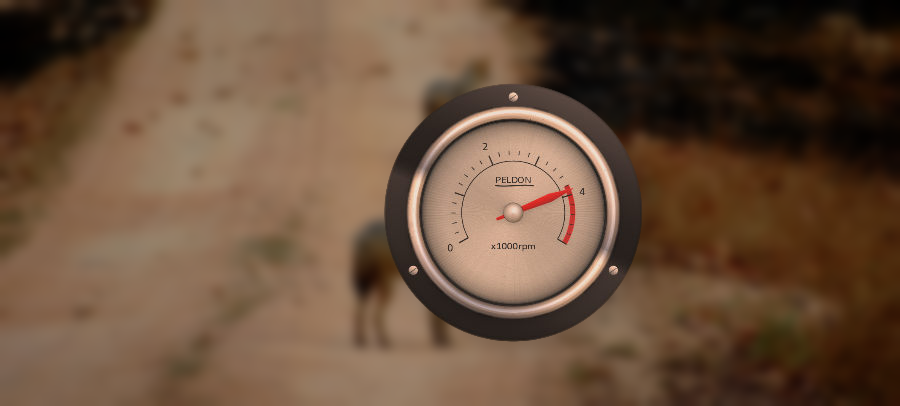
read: 3900; rpm
